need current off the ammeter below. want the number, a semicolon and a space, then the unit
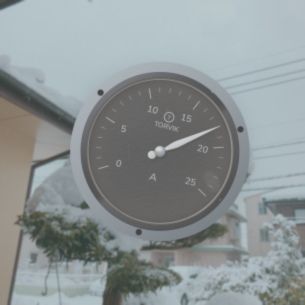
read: 18; A
